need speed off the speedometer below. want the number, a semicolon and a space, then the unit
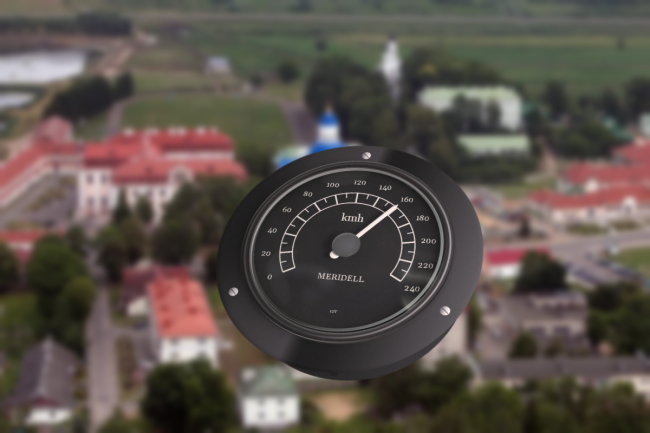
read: 160; km/h
